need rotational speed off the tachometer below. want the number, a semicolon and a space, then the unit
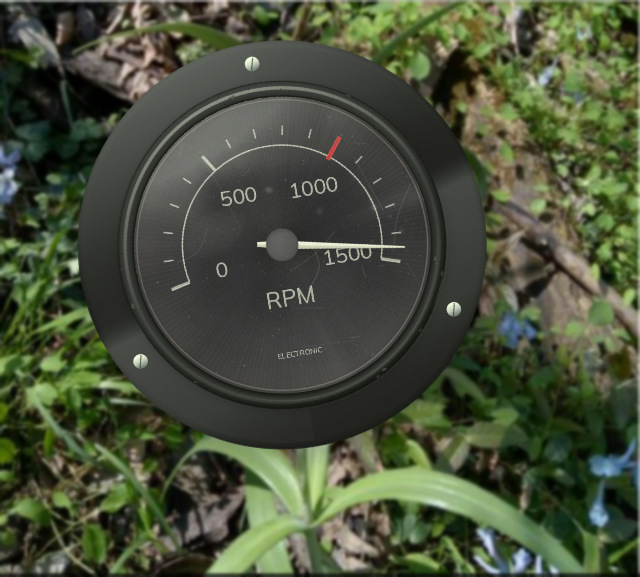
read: 1450; rpm
